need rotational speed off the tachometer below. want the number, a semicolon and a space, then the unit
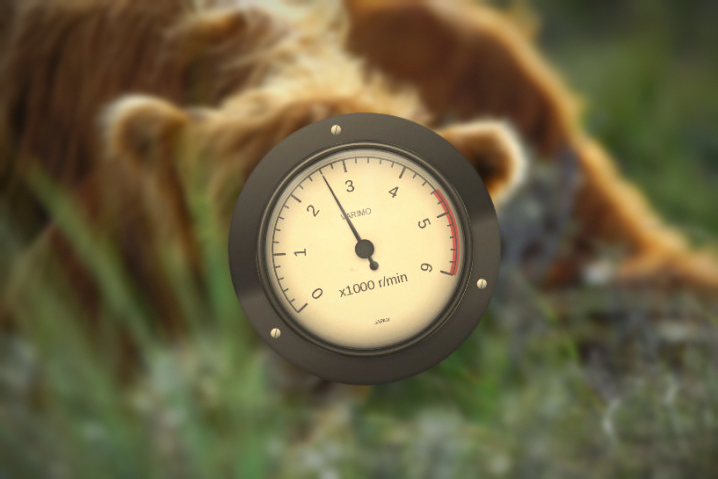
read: 2600; rpm
